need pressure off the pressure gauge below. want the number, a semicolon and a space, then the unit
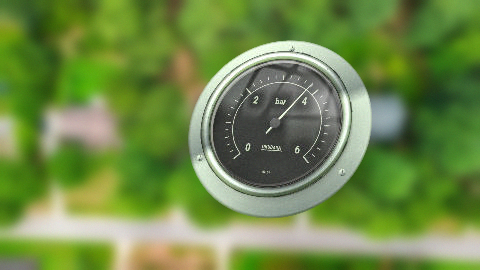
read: 3.8; bar
